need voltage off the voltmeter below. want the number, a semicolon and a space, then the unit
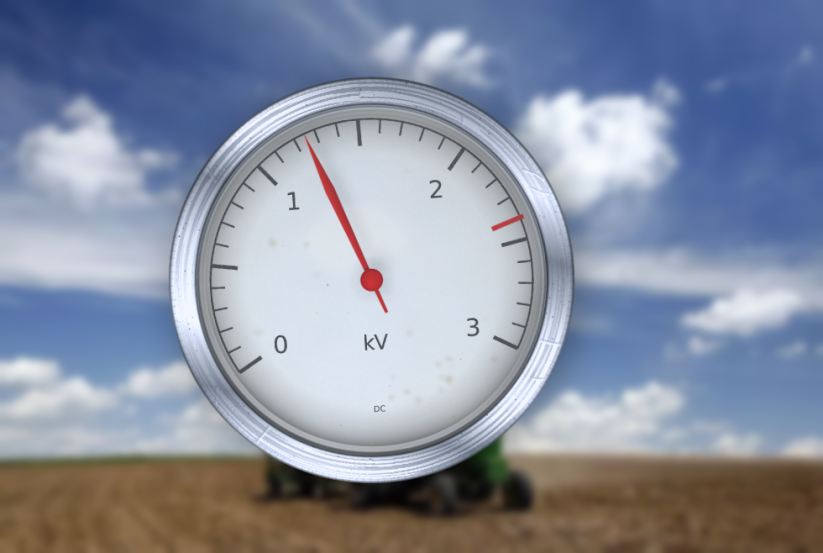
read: 1.25; kV
